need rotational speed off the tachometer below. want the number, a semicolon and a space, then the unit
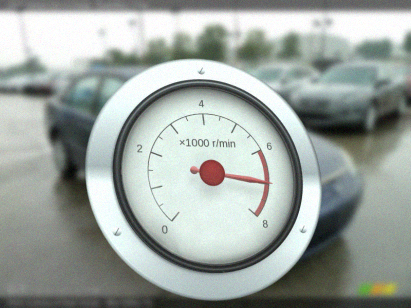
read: 7000; rpm
